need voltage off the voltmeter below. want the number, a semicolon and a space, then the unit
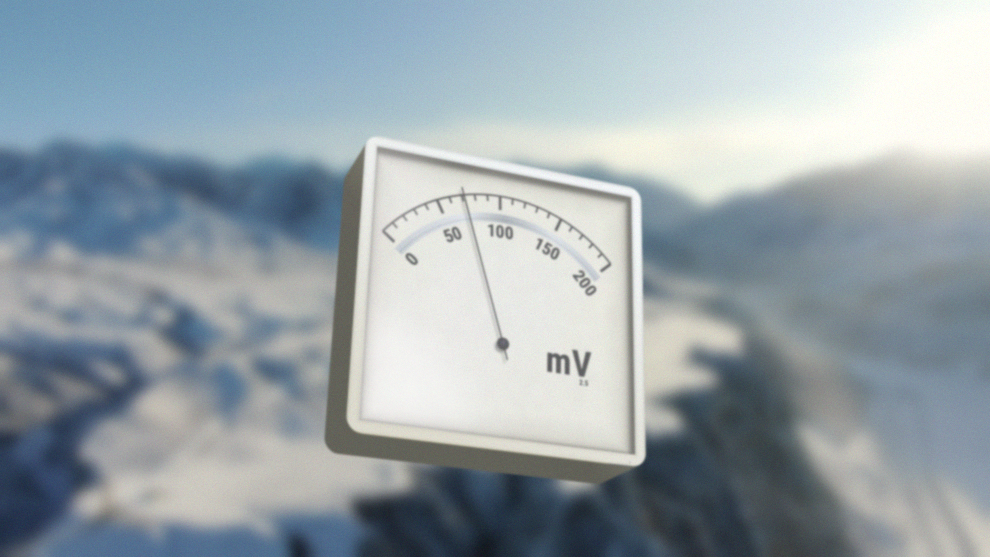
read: 70; mV
